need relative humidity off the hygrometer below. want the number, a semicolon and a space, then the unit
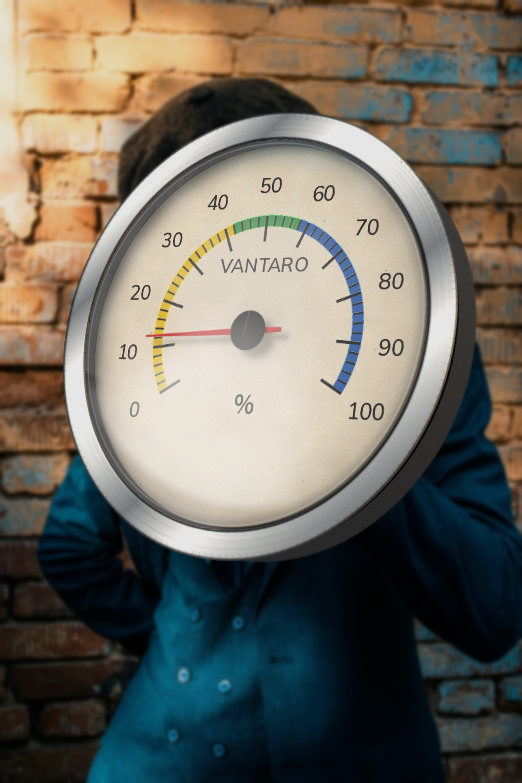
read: 12; %
